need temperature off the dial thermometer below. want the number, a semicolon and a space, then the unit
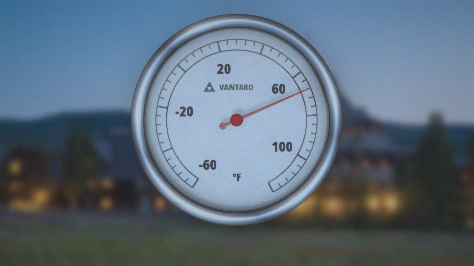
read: 68; °F
